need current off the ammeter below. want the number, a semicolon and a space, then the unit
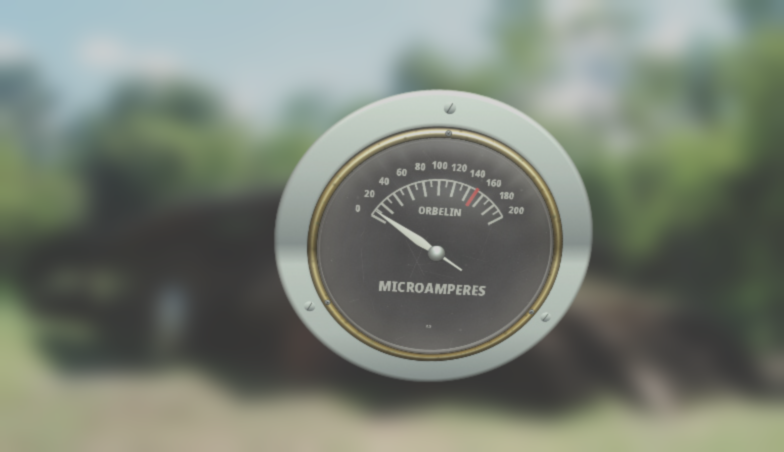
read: 10; µA
